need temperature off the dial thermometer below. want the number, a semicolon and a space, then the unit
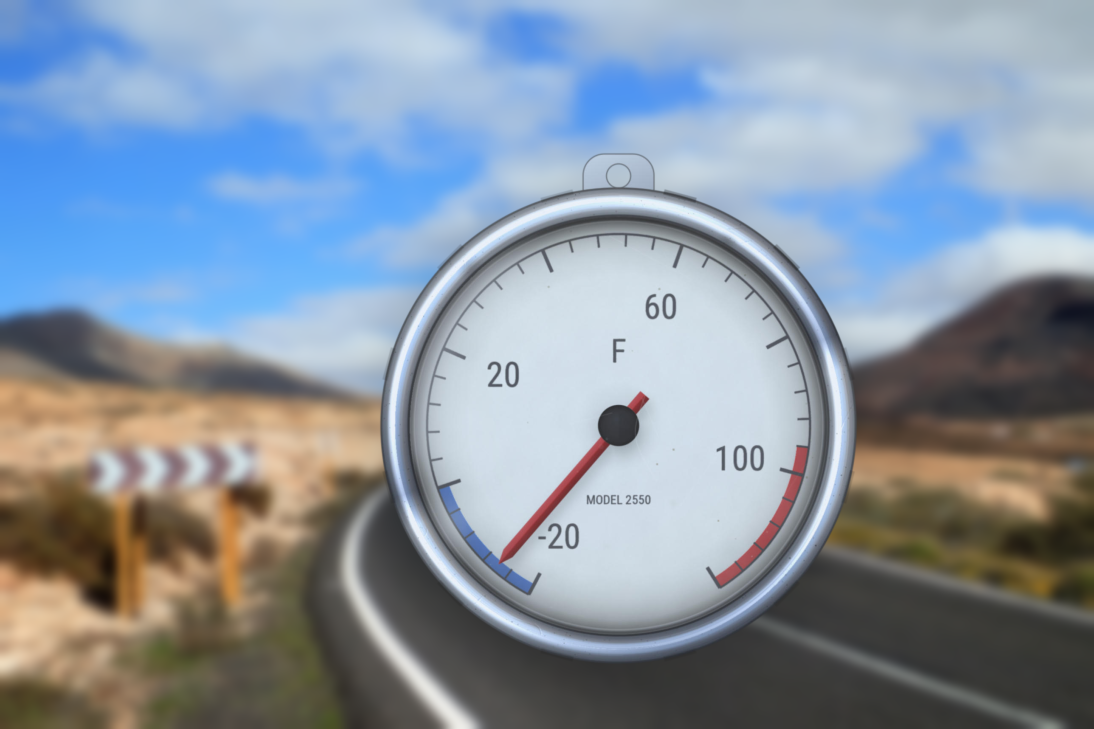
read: -14; °F
